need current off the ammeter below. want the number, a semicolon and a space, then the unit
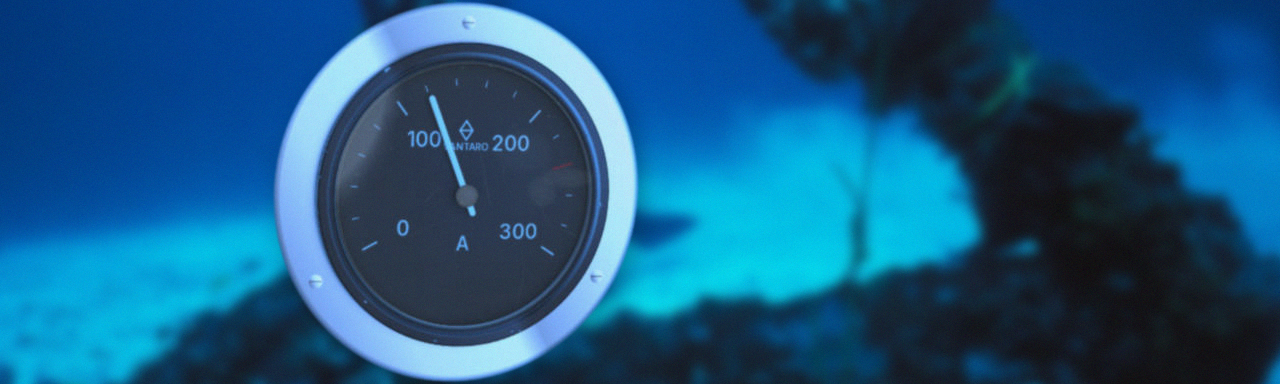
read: 120; A
